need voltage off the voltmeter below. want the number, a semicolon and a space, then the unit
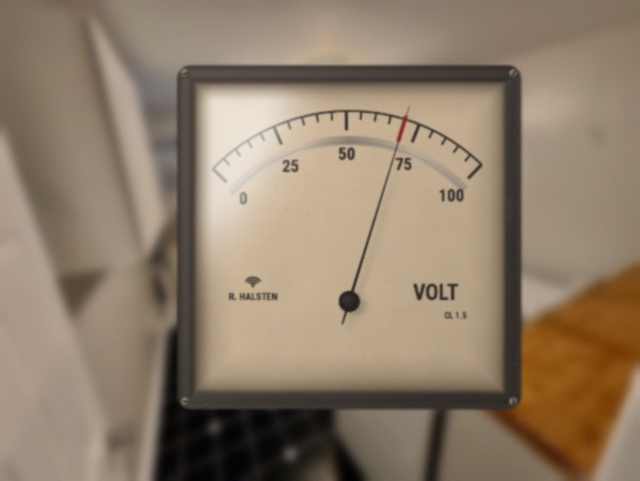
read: 70; V
